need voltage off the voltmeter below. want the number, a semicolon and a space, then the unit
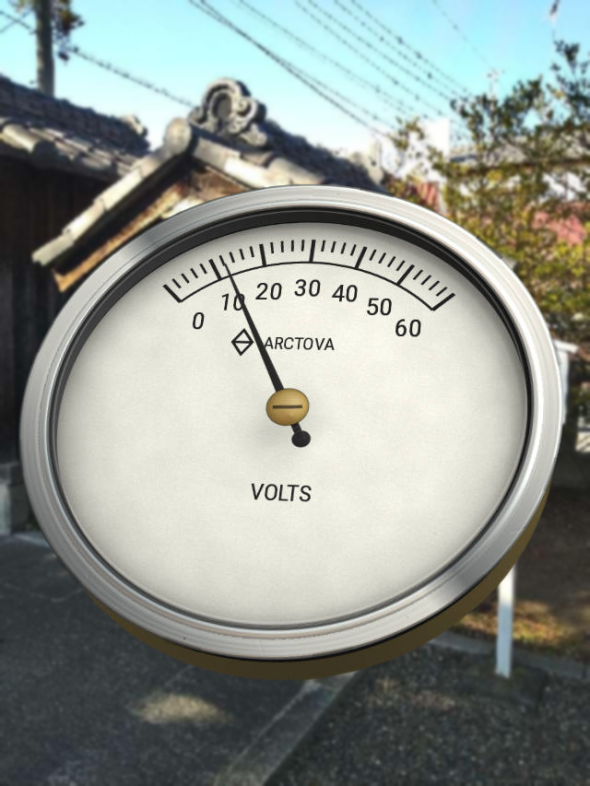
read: 12; V
